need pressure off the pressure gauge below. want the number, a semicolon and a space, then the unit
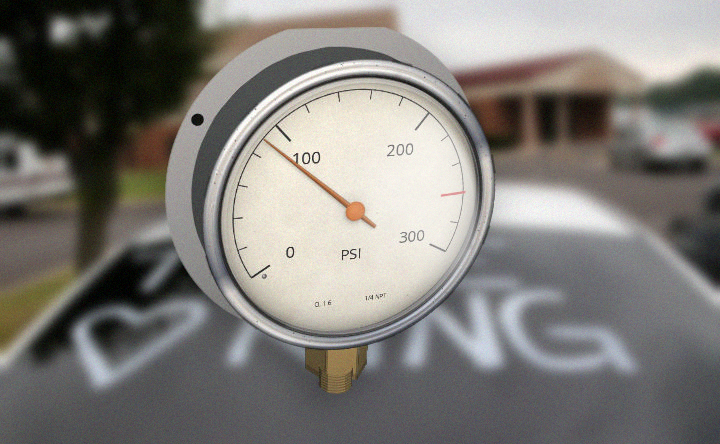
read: 90; psi
